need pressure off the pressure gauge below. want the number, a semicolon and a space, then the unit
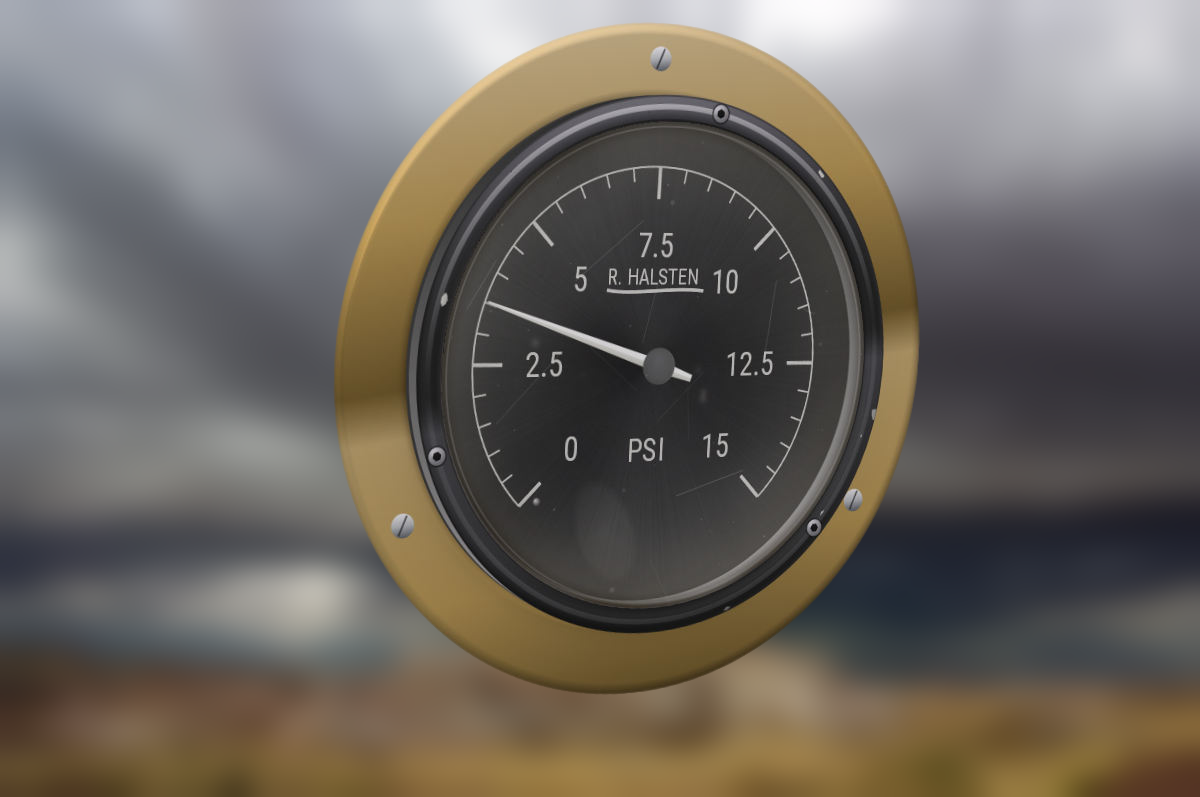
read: 3.5; psi
